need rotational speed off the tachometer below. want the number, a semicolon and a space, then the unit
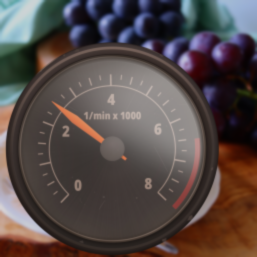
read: 2500; rpm
